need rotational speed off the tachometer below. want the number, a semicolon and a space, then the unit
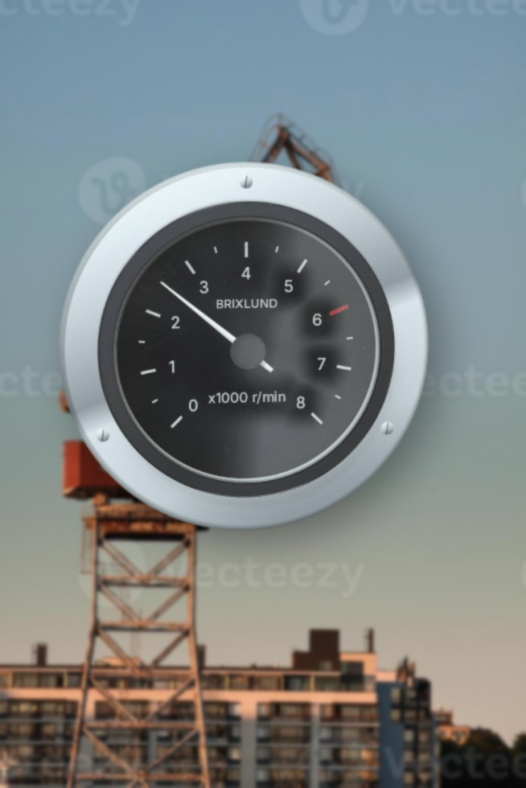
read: 2500; rpm
